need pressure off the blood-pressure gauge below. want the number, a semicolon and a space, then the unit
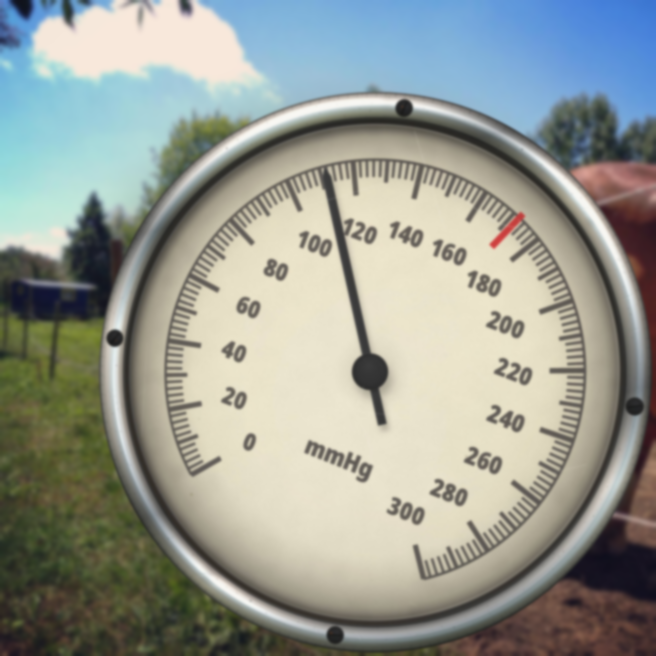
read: 112; mmHg
